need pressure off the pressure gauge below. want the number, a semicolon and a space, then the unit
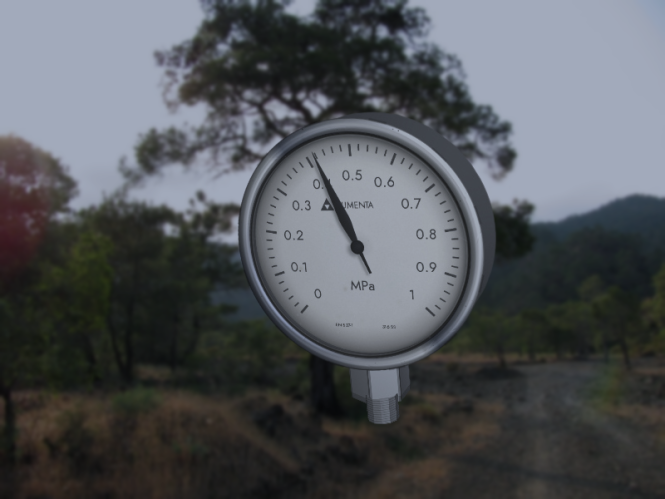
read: 0.42; MPa
